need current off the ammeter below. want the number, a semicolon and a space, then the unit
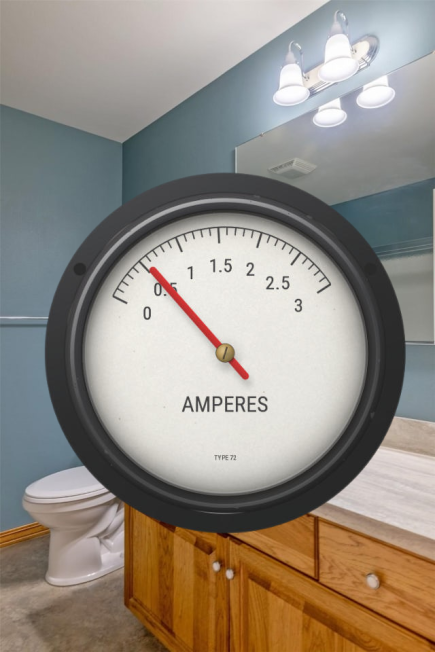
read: 0.55; A
